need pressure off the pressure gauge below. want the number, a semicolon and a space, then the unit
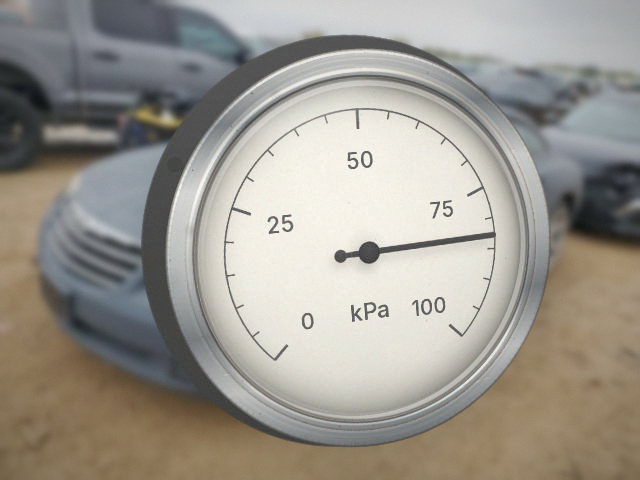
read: 82.5; kPa
